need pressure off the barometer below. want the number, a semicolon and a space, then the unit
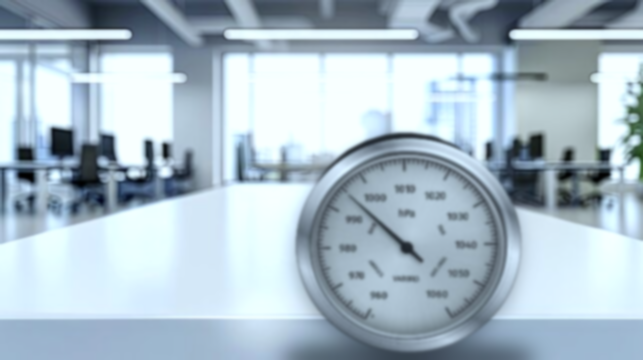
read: 995; hPa
